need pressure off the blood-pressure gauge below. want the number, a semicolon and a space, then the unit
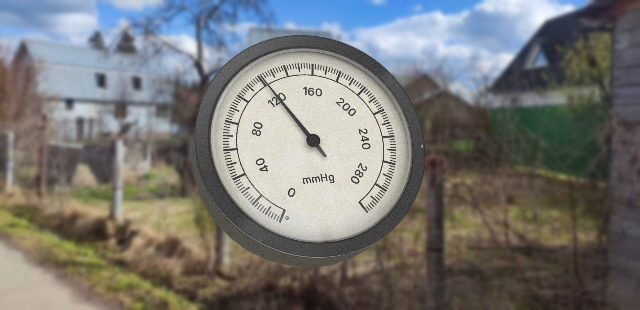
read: 120; mmHg
